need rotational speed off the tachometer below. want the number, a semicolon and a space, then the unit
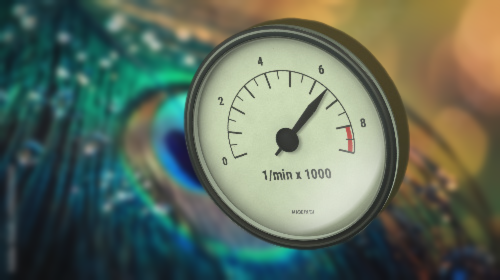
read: 6500; rpm
